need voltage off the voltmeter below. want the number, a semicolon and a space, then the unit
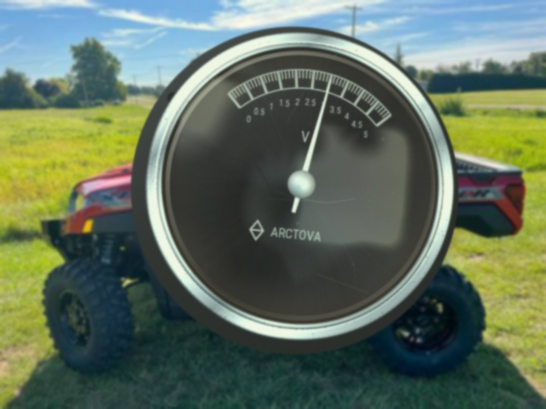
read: 3; V
